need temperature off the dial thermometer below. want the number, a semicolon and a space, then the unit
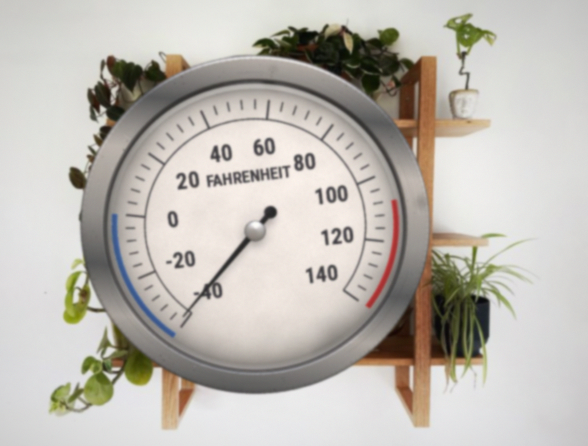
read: -38; °F
